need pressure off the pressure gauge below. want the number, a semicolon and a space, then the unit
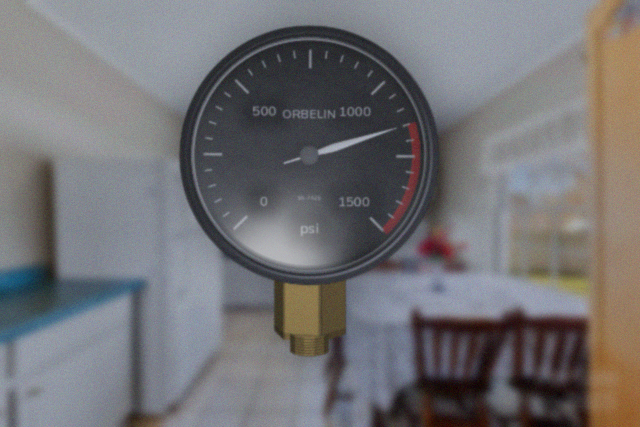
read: 1150; psi
